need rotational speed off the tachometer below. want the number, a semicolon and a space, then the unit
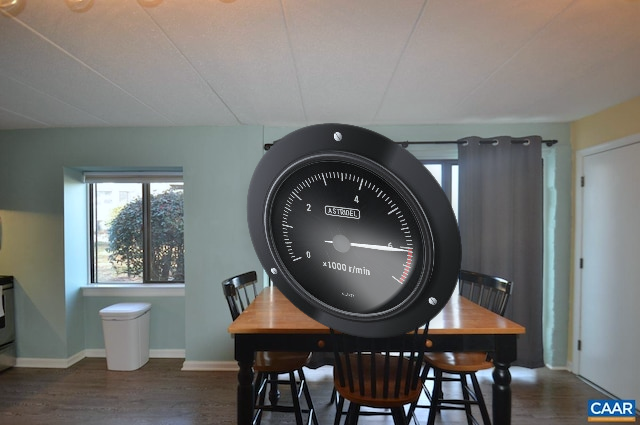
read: 6000; rpm
